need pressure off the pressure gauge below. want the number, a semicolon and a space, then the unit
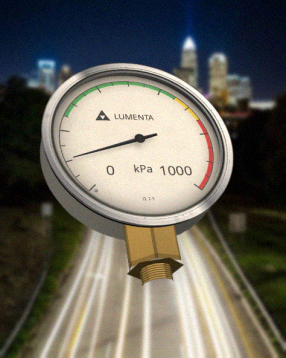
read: 100; kPa
